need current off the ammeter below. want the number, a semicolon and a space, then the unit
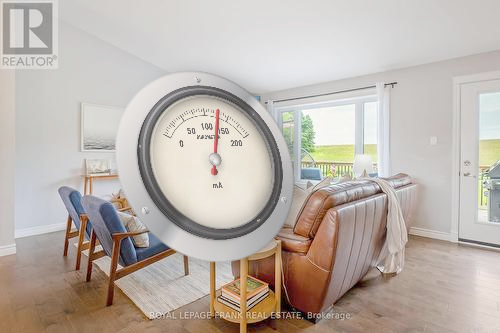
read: 125; mA
